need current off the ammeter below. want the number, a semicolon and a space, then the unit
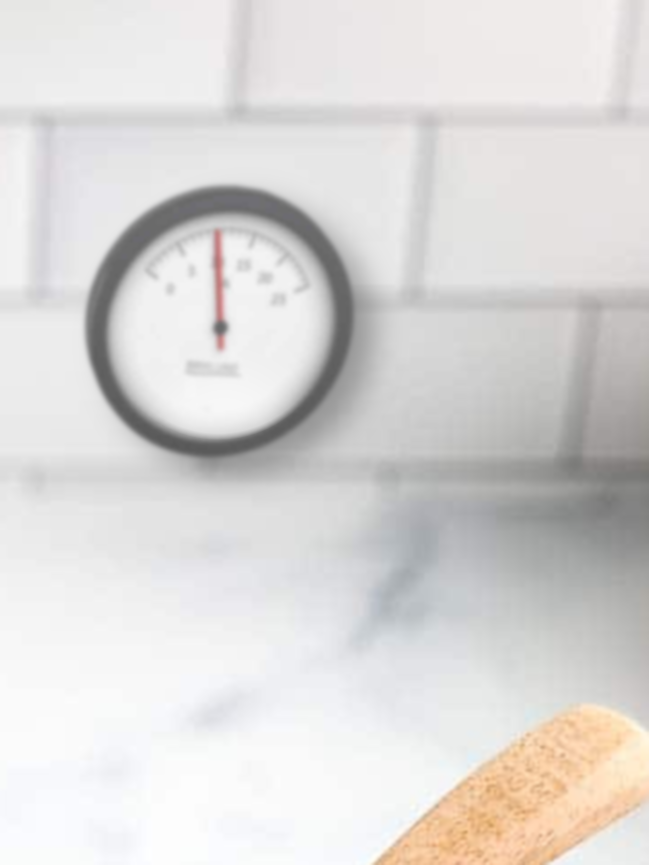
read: 10; A
